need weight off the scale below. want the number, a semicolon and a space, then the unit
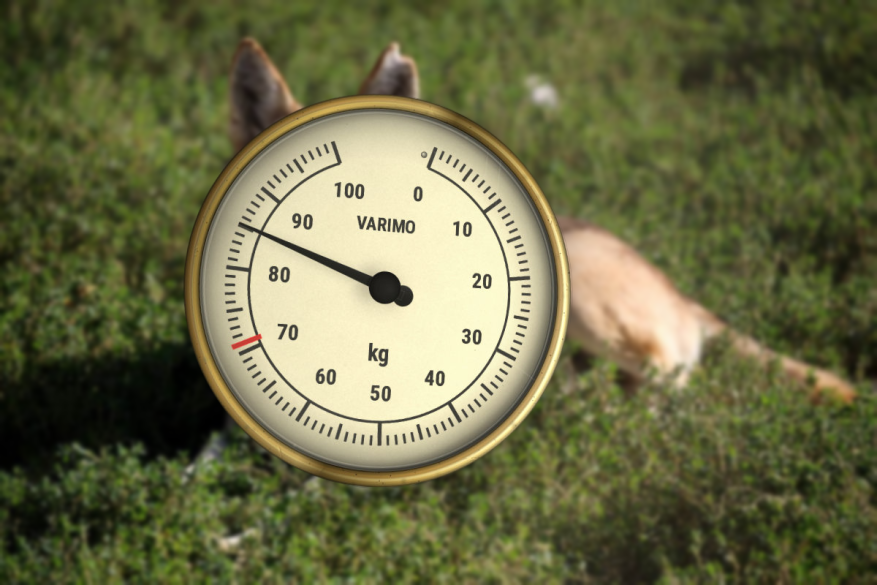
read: 85; kg
